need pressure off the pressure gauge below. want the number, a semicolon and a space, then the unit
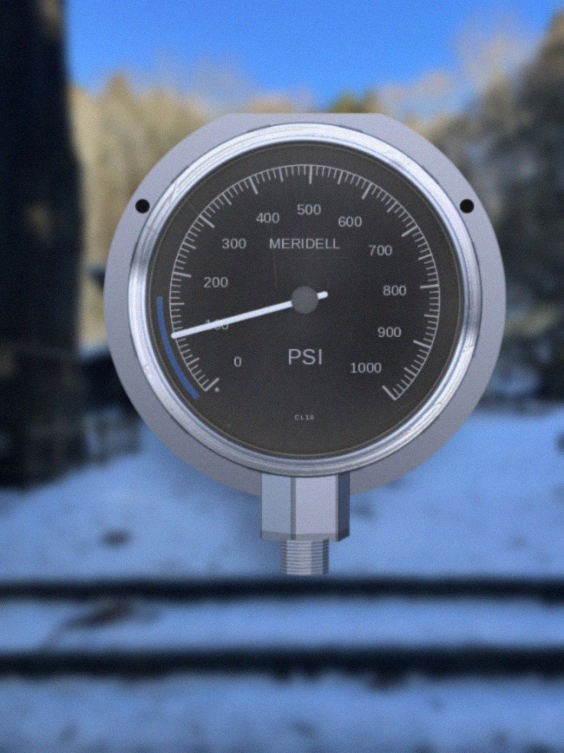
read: 100; psi
